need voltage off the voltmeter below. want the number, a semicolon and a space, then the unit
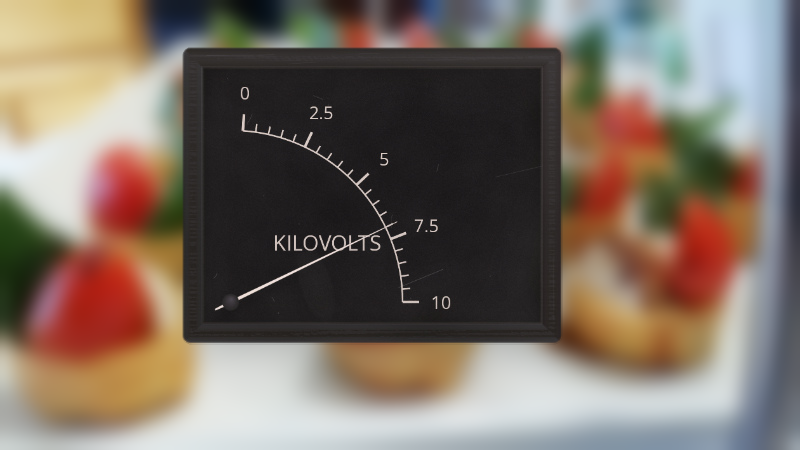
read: 7; kV
